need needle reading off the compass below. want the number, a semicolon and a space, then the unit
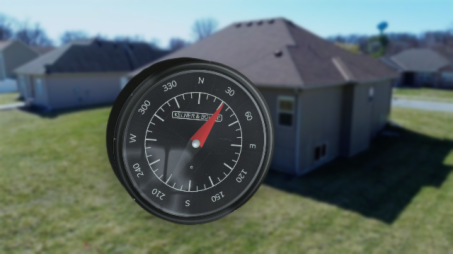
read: 30; °
